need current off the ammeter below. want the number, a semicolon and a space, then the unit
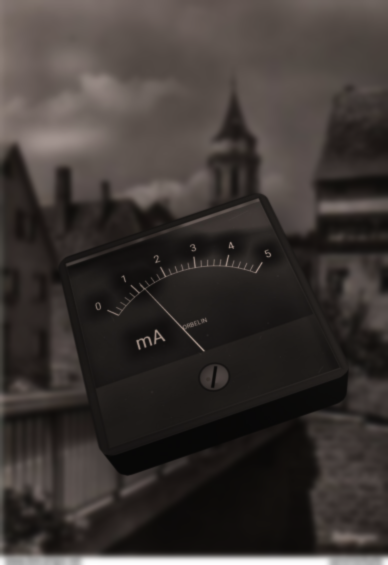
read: 1.2; mA
